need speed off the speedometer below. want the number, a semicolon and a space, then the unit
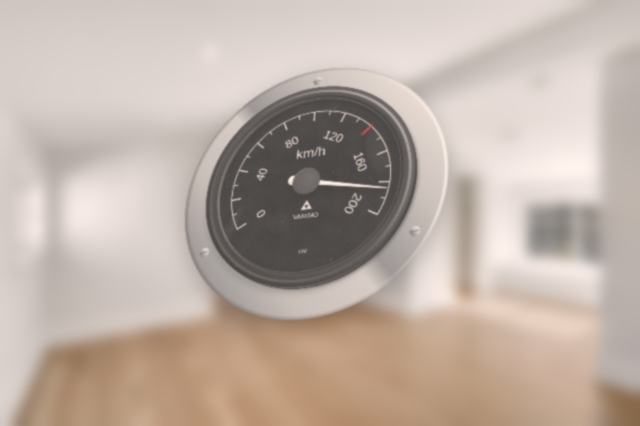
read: 185; km/h
